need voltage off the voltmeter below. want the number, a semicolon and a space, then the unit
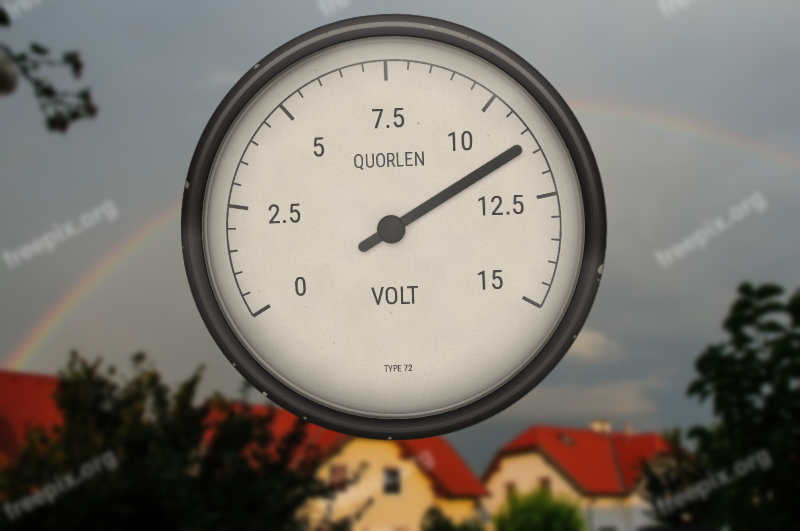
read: 11.25; V
